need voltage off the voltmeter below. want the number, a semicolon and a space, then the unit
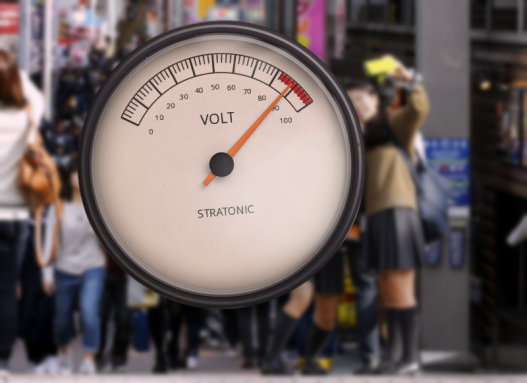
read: 88; V
